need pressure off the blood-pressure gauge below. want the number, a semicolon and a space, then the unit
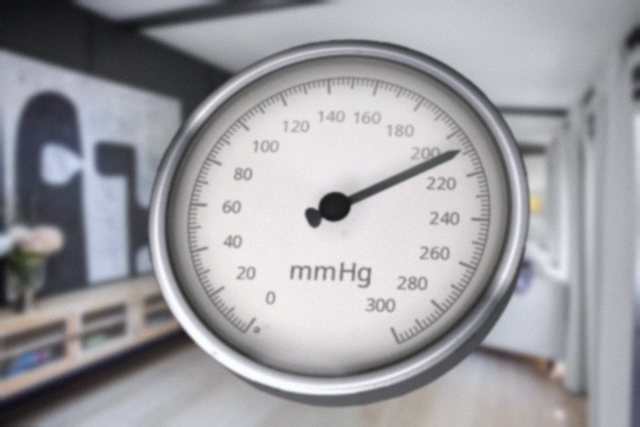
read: 210; mmHg
